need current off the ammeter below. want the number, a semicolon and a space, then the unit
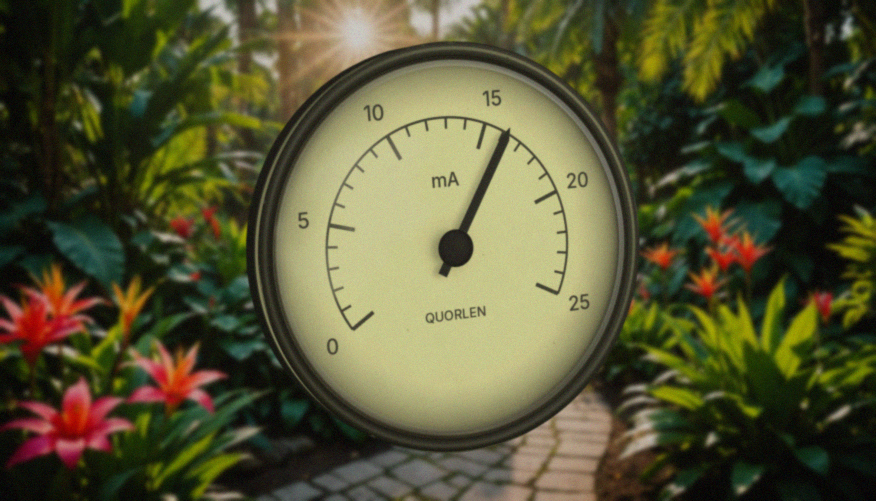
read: 16; mA
